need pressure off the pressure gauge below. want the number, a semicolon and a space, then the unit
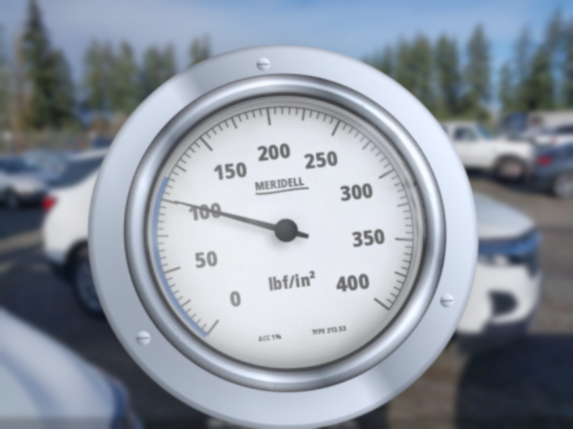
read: 100; psi
